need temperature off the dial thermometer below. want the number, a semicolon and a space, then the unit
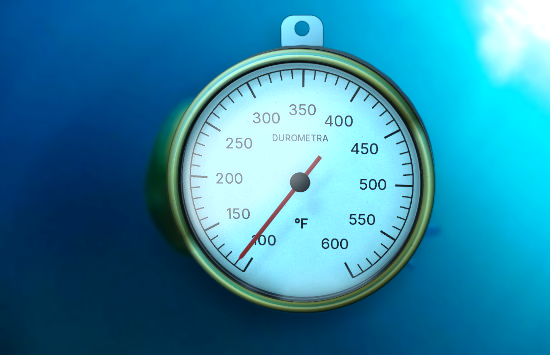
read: 110; °F
